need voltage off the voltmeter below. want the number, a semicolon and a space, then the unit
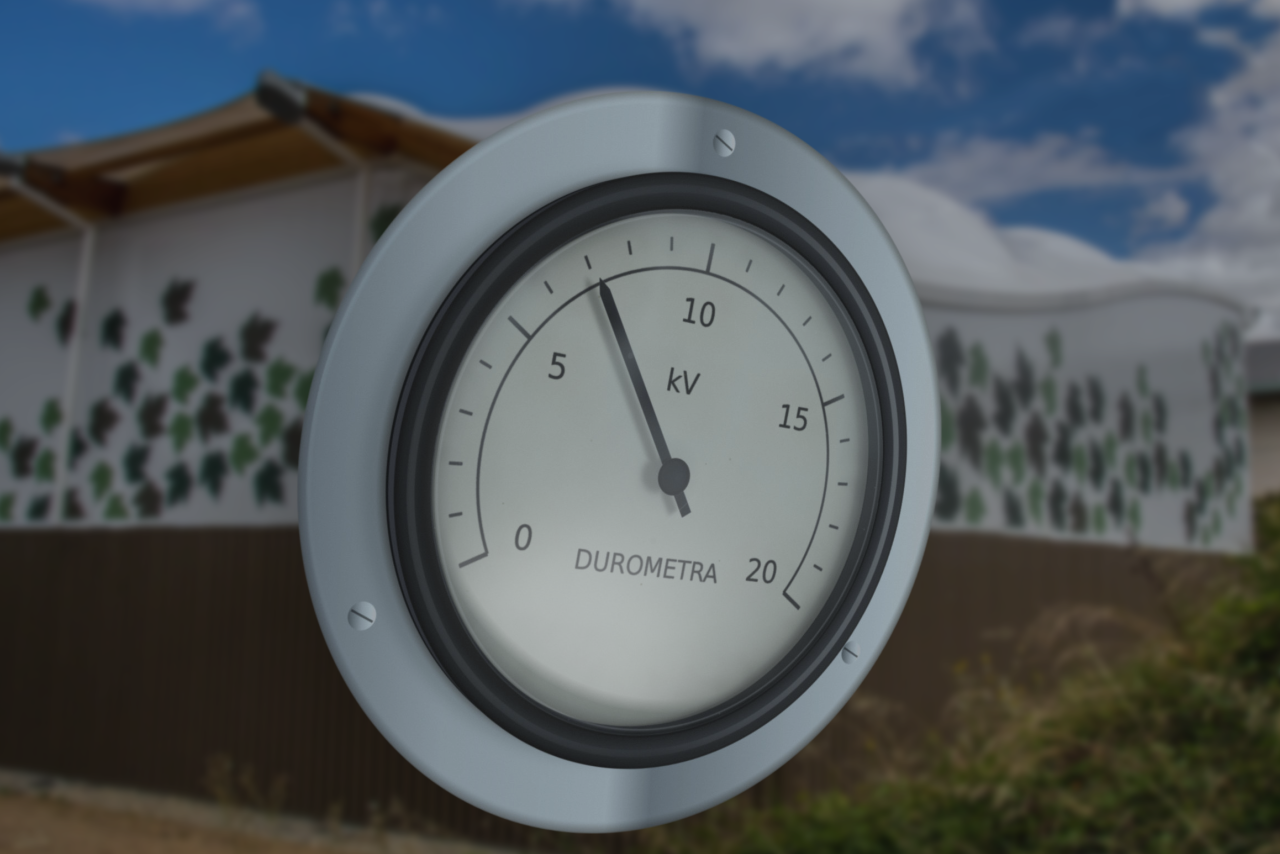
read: 7; kV
